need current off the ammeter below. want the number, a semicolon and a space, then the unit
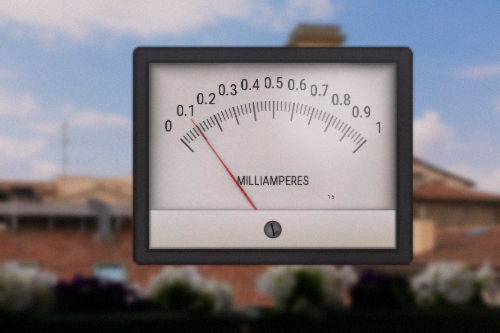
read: 0.1; mA
